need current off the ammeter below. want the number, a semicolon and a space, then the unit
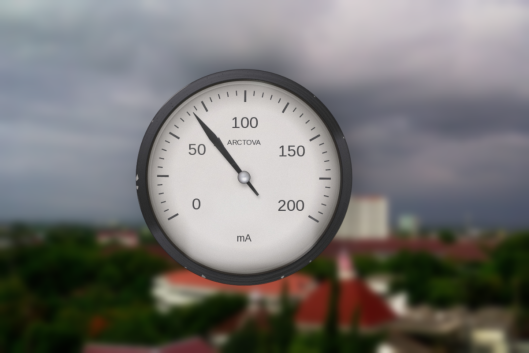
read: 67.5; mA
